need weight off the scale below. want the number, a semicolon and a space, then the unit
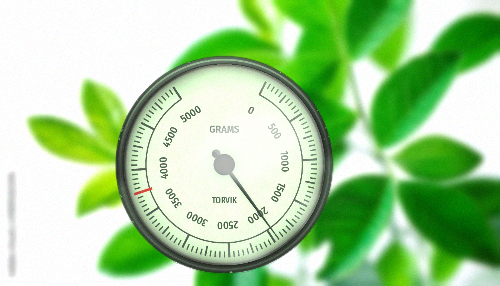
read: 1950; g
